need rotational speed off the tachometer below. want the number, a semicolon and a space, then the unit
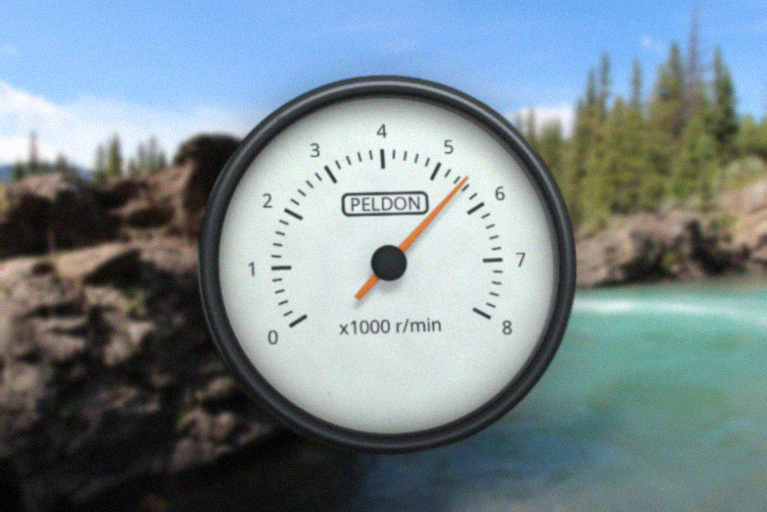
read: 5500; rpm
